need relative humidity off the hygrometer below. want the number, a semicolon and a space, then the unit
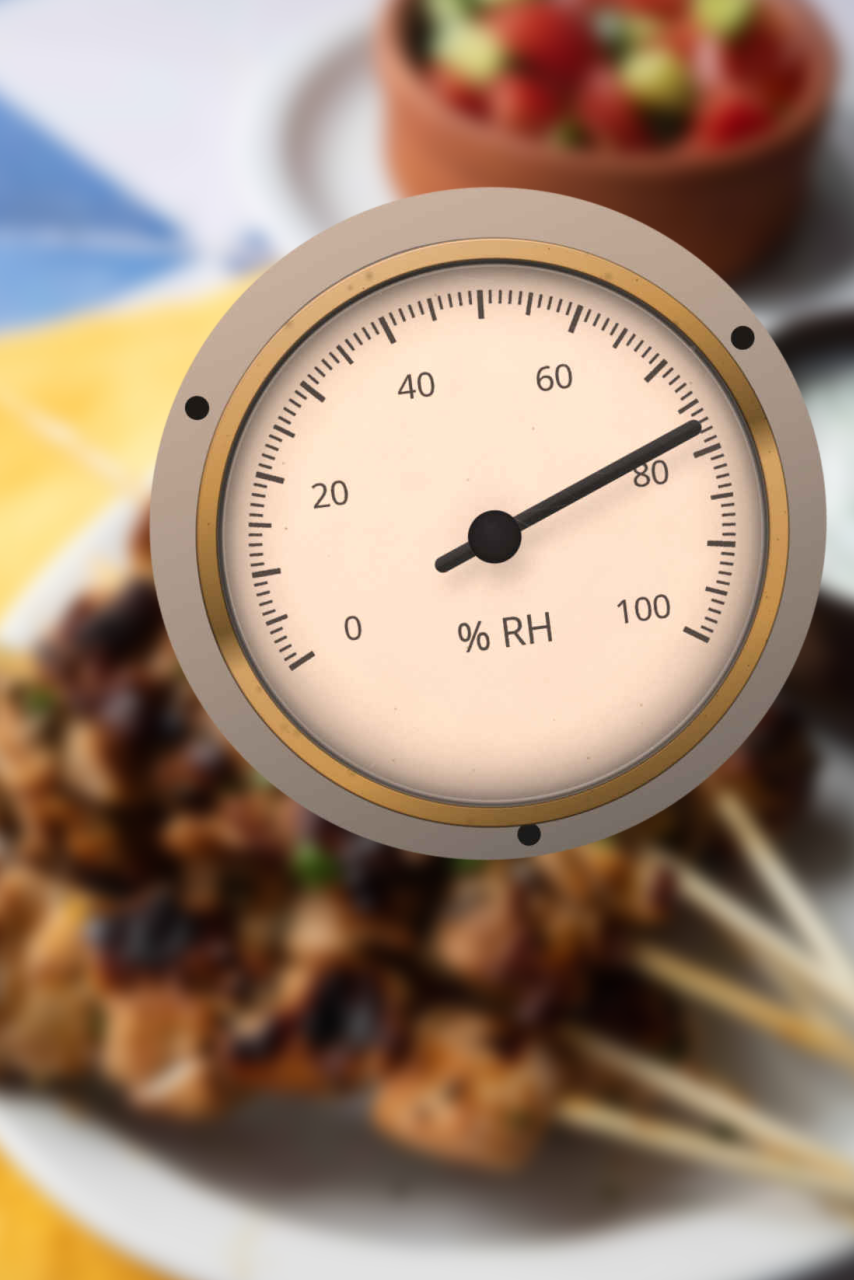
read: 77; %
